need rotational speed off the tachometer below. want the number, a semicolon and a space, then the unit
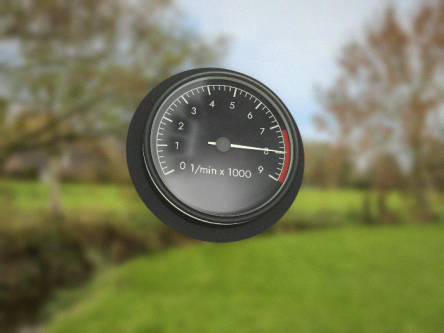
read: 8000; rpm
